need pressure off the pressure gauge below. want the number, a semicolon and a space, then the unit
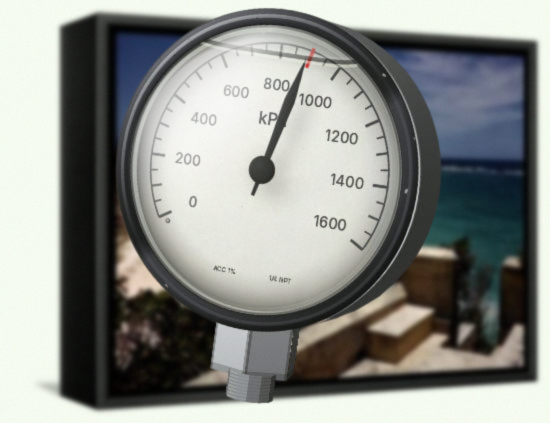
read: 900; kPa
